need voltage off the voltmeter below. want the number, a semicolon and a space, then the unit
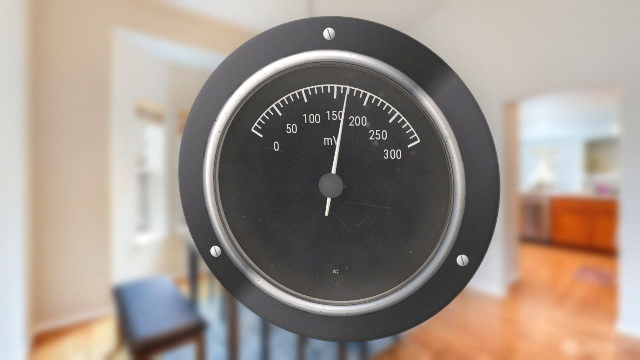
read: 170; mV
